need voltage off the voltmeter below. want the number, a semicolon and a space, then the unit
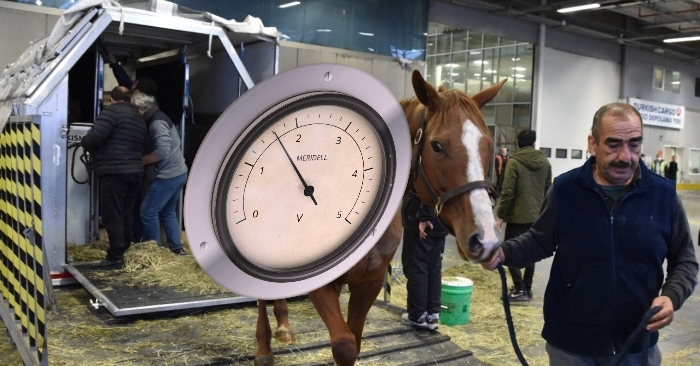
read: 1.6; V
